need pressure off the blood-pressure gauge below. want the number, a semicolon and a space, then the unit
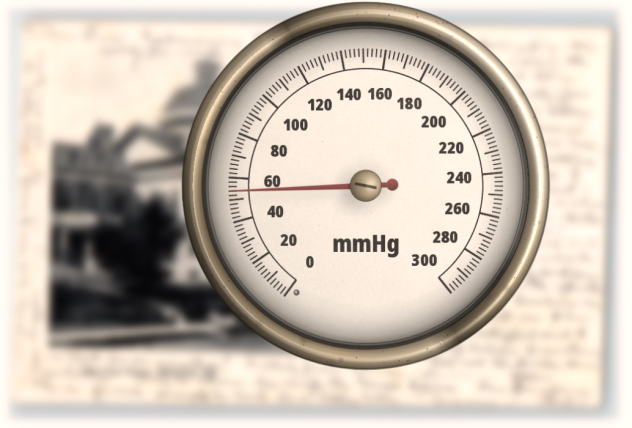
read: 54; mmHg
